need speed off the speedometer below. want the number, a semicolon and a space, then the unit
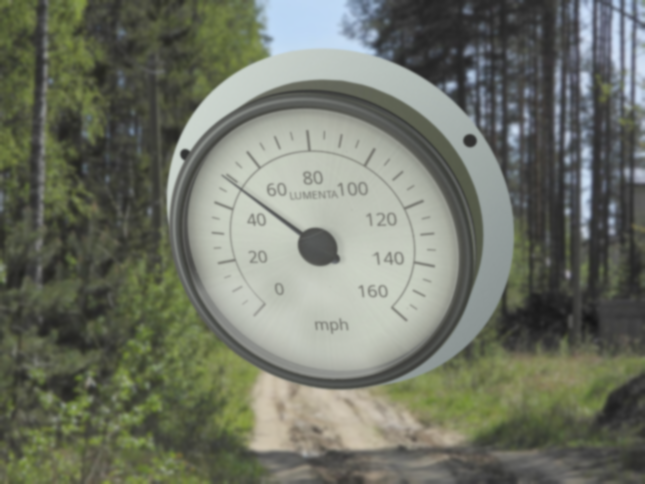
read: 50; mph
